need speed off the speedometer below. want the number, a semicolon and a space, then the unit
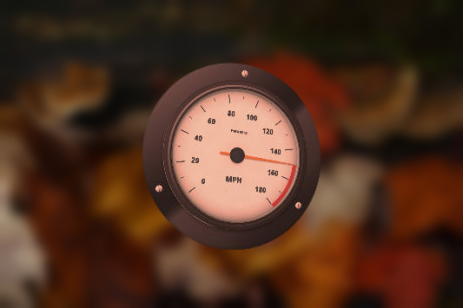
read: 150; mph
